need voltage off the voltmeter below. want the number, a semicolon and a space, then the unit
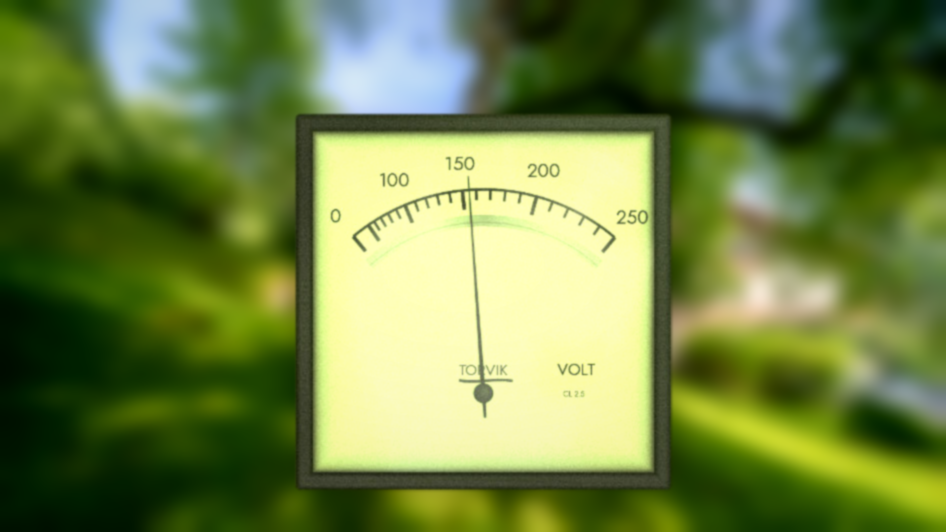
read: 155; V
